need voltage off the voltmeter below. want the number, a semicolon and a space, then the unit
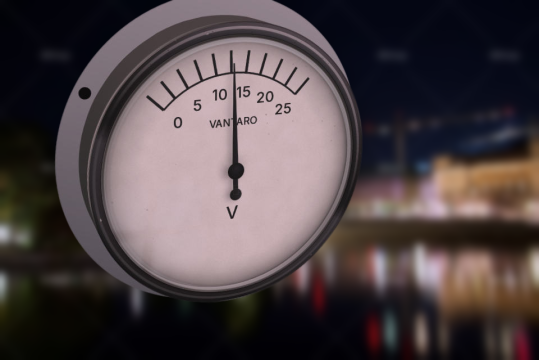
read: 12.5; V
